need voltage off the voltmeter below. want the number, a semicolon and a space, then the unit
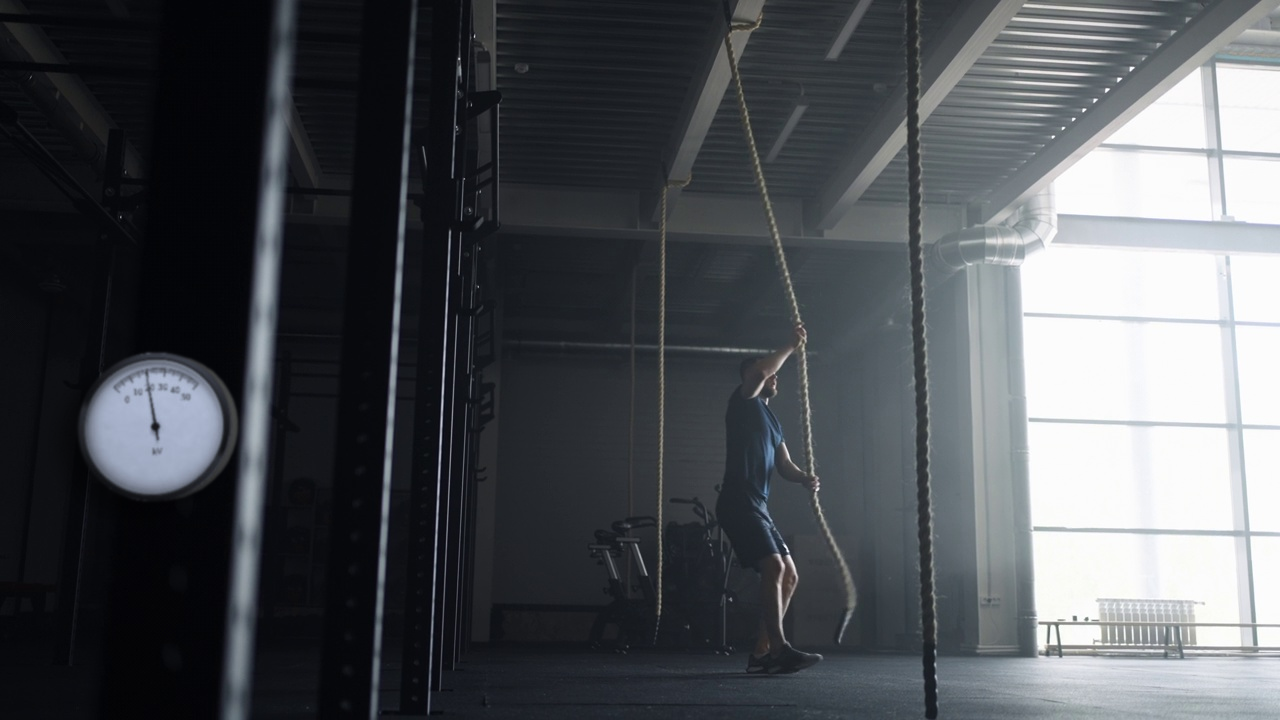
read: 20; kV
